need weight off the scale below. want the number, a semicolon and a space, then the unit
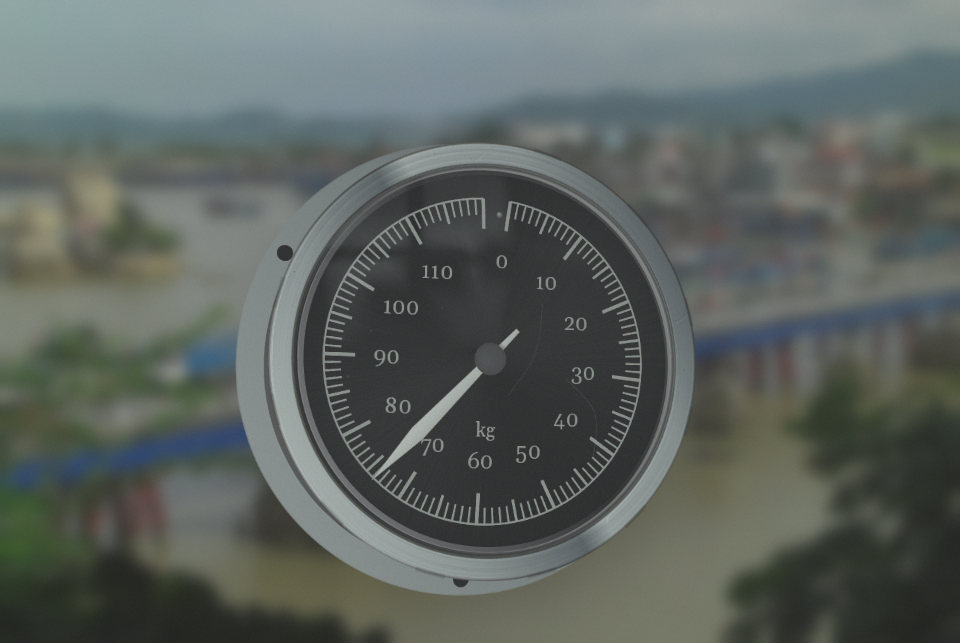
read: 74; kg
